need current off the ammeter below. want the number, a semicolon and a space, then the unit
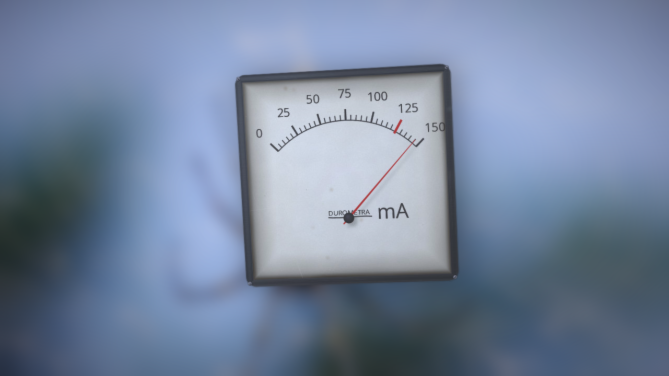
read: 145; mA
